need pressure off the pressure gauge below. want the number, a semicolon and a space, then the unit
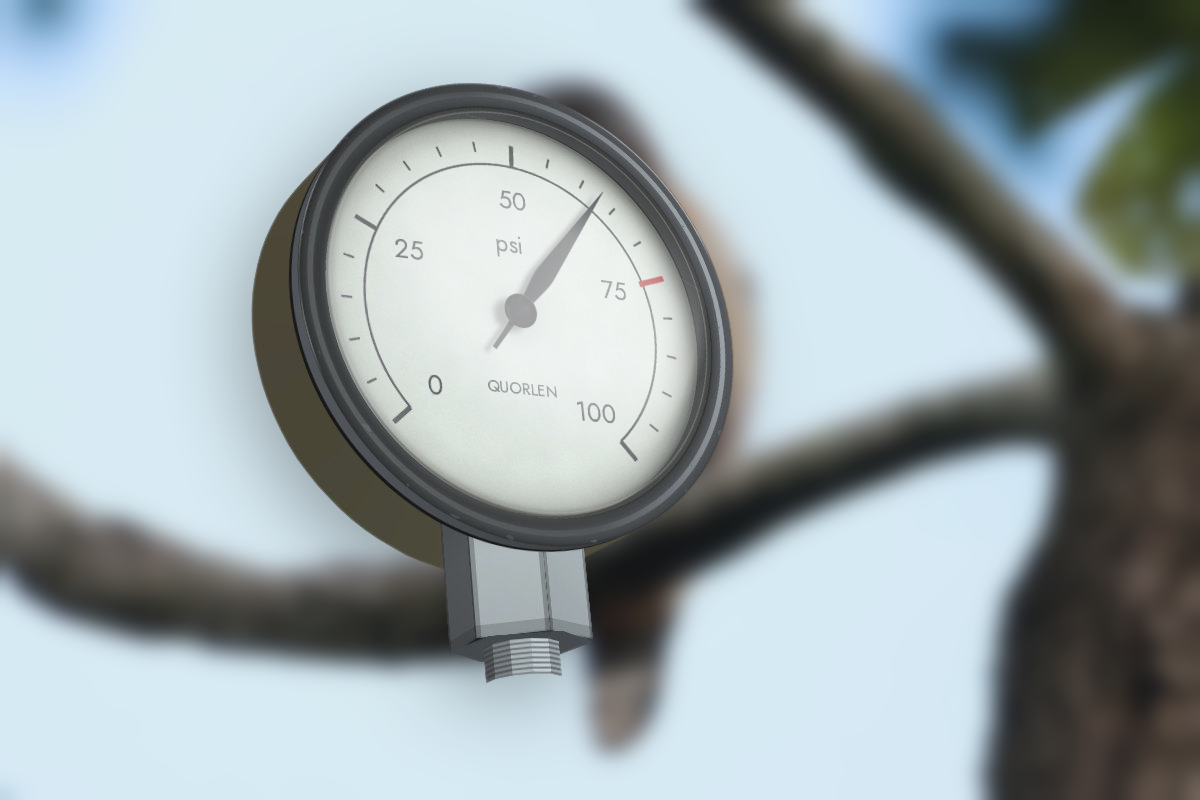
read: 62.5; psi
